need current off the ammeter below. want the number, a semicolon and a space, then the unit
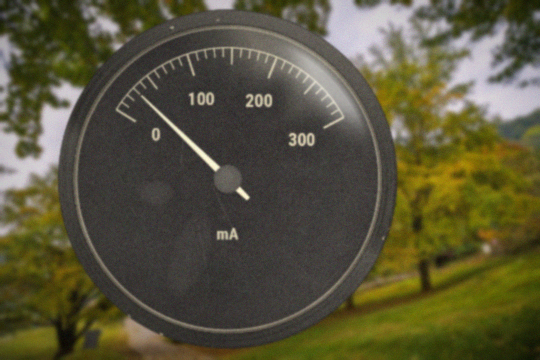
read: 30; mA
